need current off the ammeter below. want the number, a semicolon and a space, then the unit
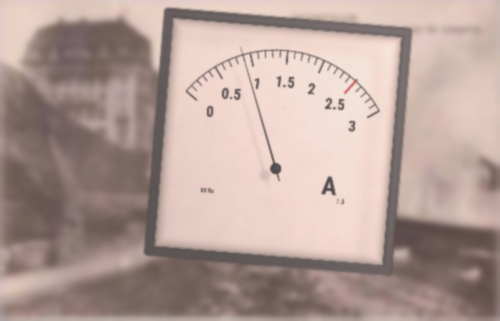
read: 0.9; A
